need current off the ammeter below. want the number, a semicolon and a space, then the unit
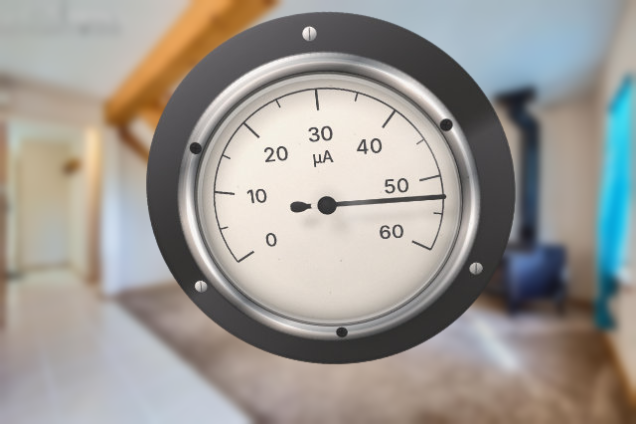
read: 52.5; µA
